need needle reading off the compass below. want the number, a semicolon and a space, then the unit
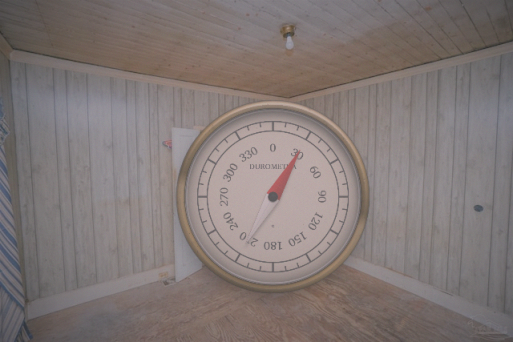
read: 30; °
